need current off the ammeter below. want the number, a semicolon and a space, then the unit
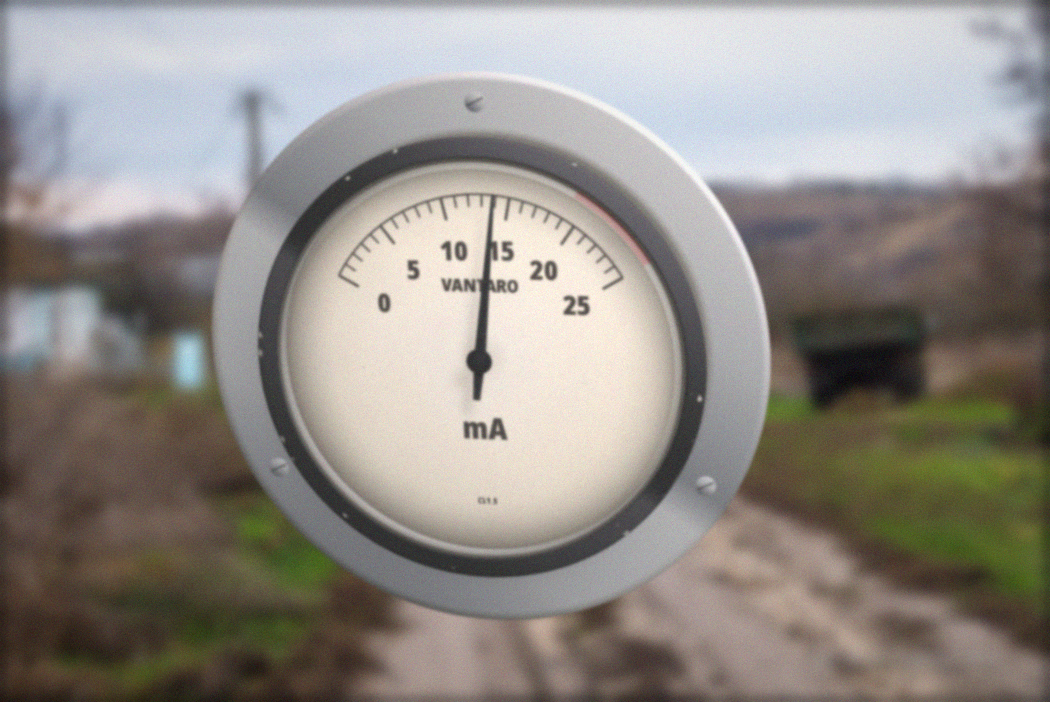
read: 14; mA
